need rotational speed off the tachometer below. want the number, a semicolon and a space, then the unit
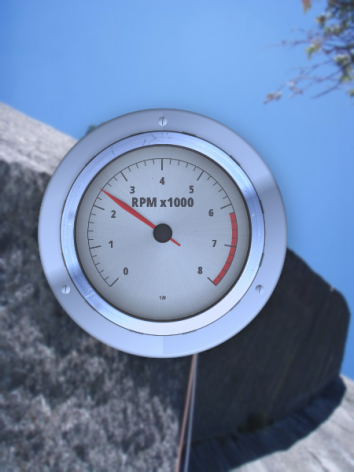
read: 2400; rpm
